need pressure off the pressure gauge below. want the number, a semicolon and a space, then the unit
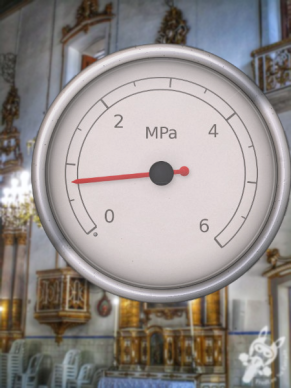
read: 0.75; MPa
